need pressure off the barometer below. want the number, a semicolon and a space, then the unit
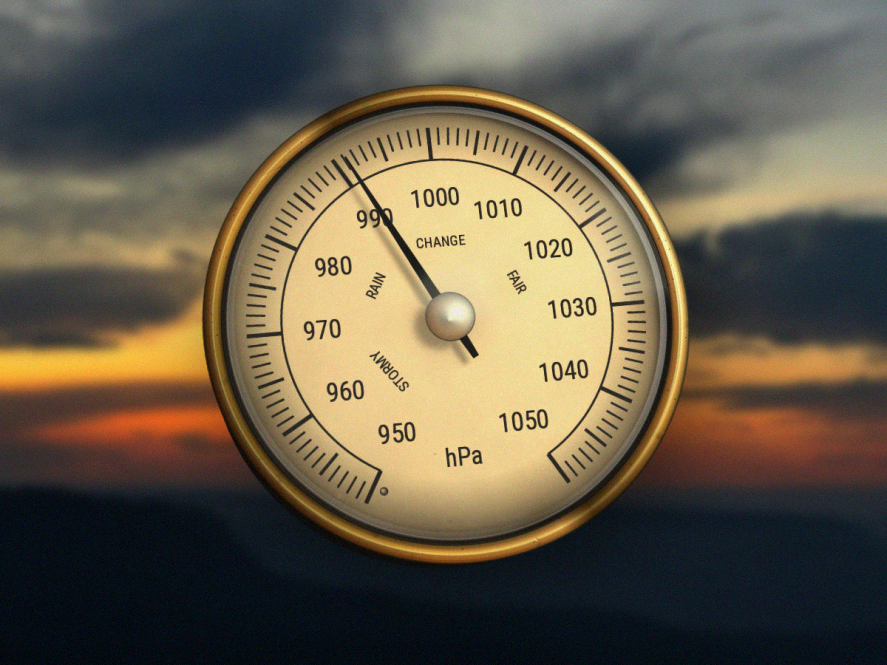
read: 991; hPa
